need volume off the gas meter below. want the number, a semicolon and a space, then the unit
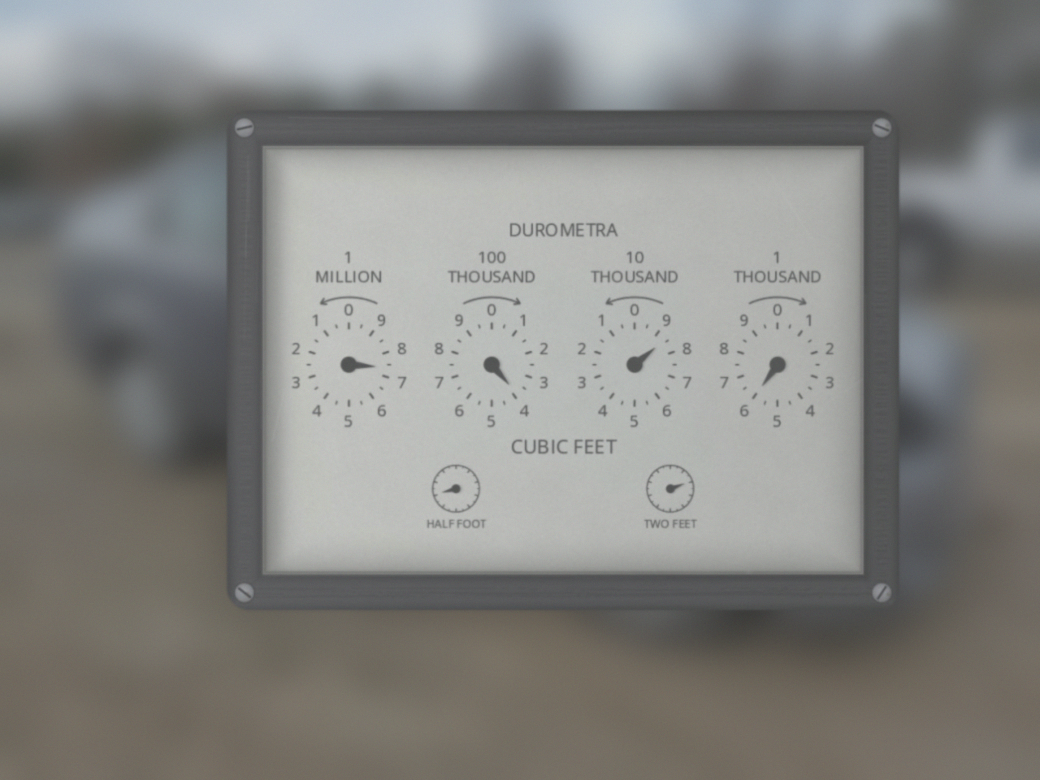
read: 738600; ft³
